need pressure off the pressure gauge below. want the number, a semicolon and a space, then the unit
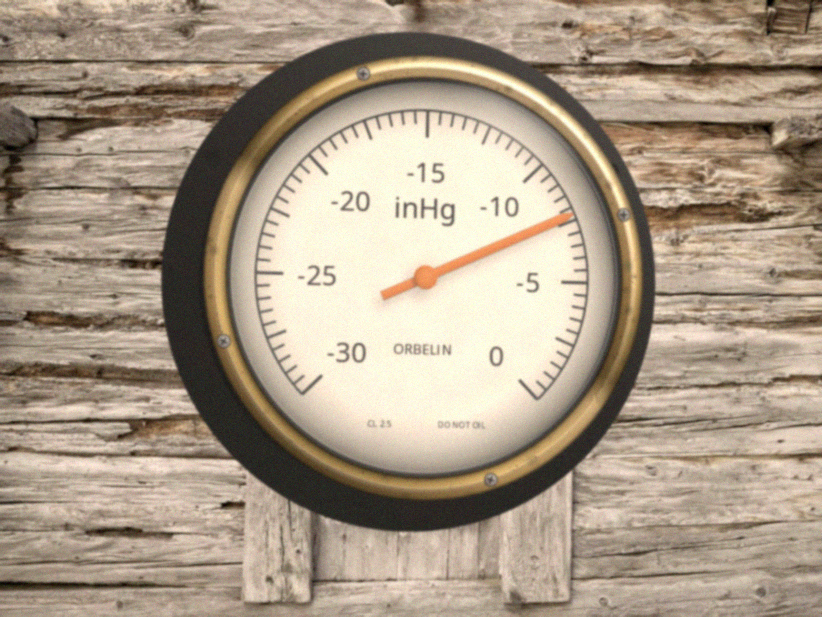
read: -7.75; inHg
